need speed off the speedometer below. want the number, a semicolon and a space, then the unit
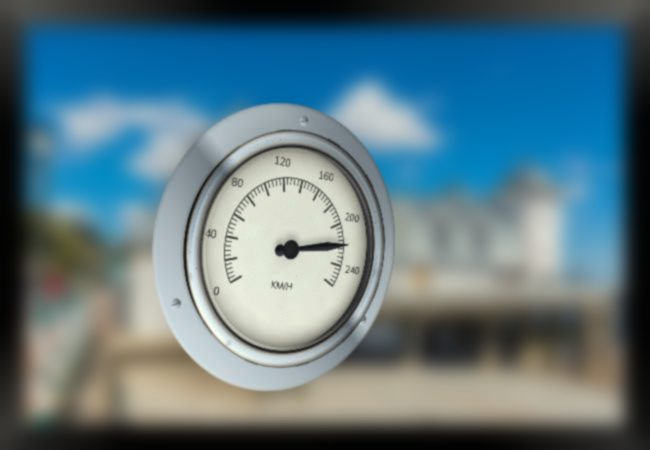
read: 220; km/h
